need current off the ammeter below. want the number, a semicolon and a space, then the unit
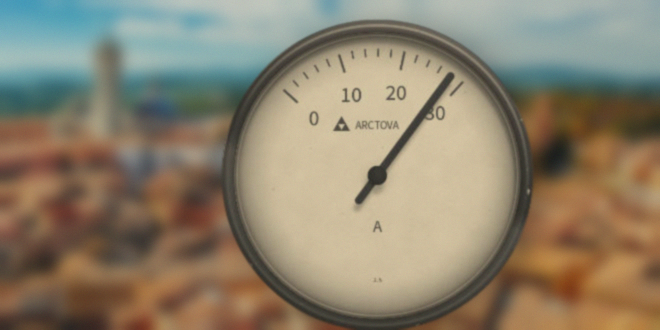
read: 28; A
